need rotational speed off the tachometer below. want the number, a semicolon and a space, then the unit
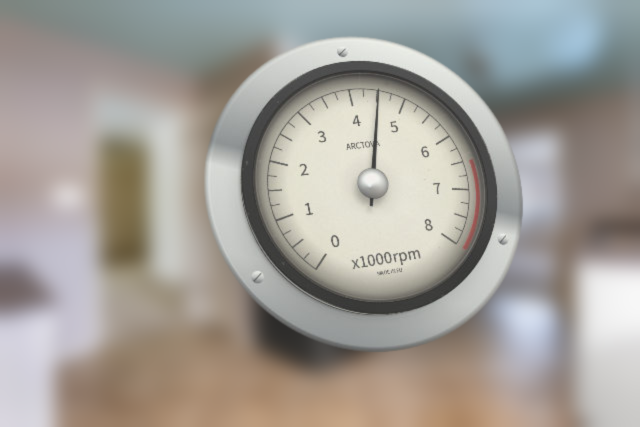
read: 4500; rpm
